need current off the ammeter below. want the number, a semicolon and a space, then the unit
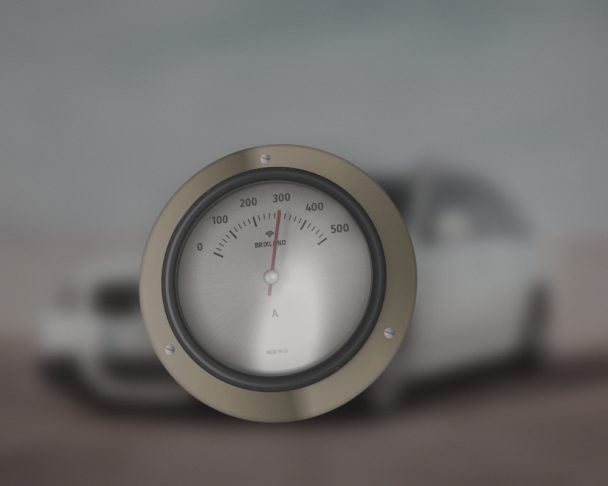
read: 300; A
